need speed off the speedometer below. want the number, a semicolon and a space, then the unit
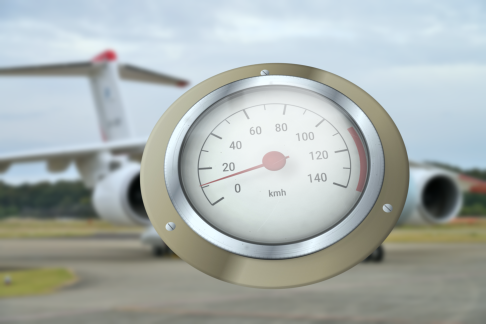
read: 10; km/h
